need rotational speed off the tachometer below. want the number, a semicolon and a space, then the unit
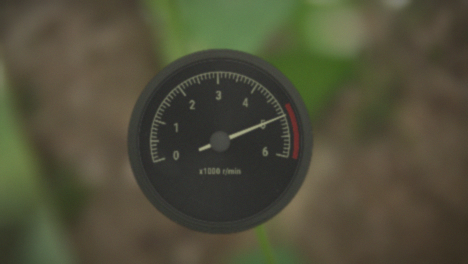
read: 5000; rpm
